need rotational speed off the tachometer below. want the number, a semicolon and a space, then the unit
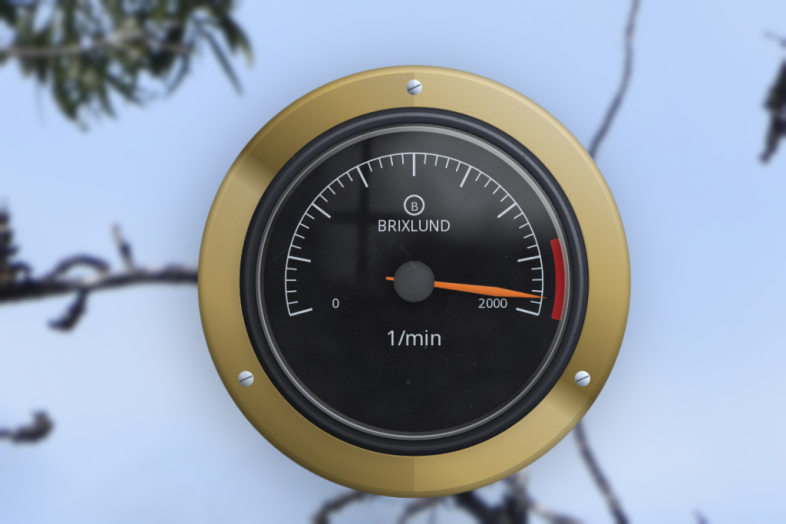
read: 1925; rpm
